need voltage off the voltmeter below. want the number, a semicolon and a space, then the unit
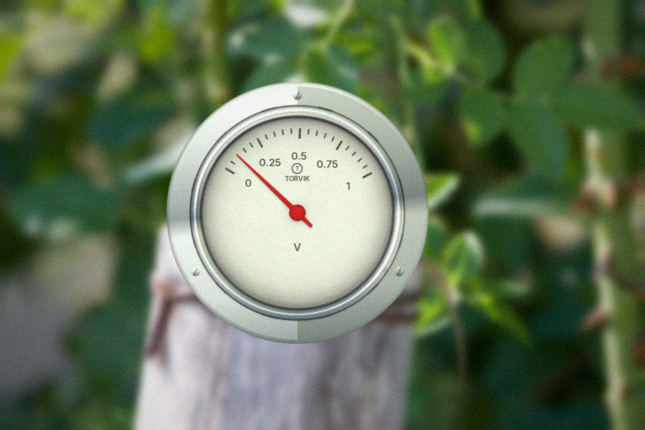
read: 0.1; V
